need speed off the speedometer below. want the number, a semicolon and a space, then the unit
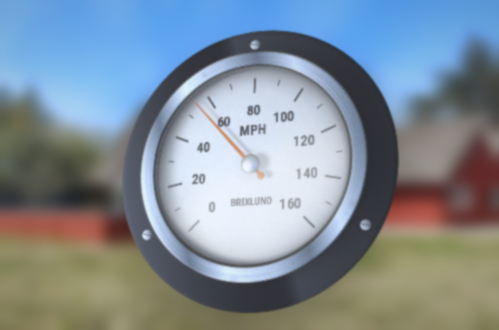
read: 55; mph
